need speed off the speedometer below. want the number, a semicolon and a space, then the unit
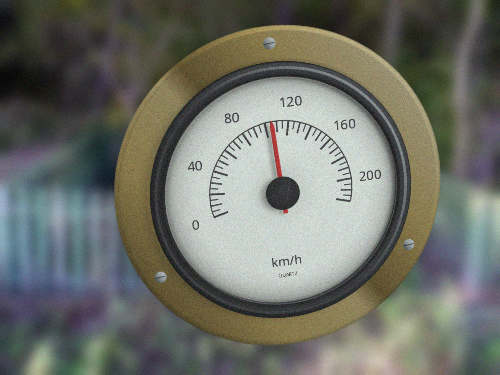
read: 105; km/h
